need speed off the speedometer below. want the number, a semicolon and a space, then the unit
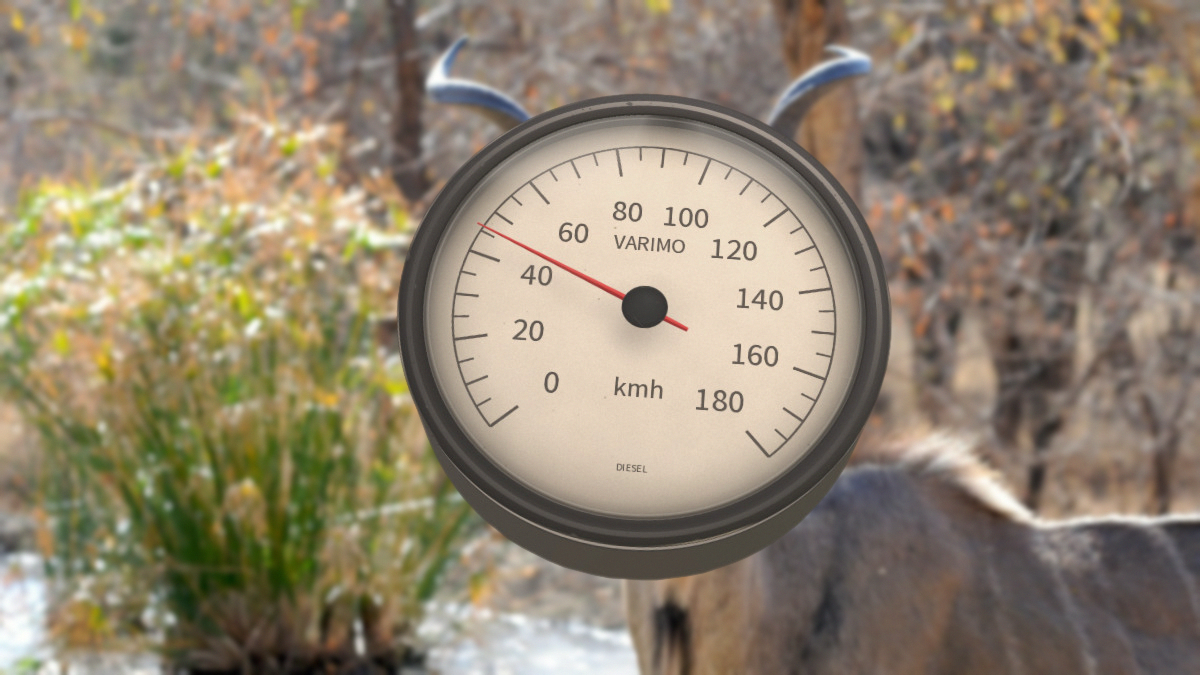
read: 45; km/h
